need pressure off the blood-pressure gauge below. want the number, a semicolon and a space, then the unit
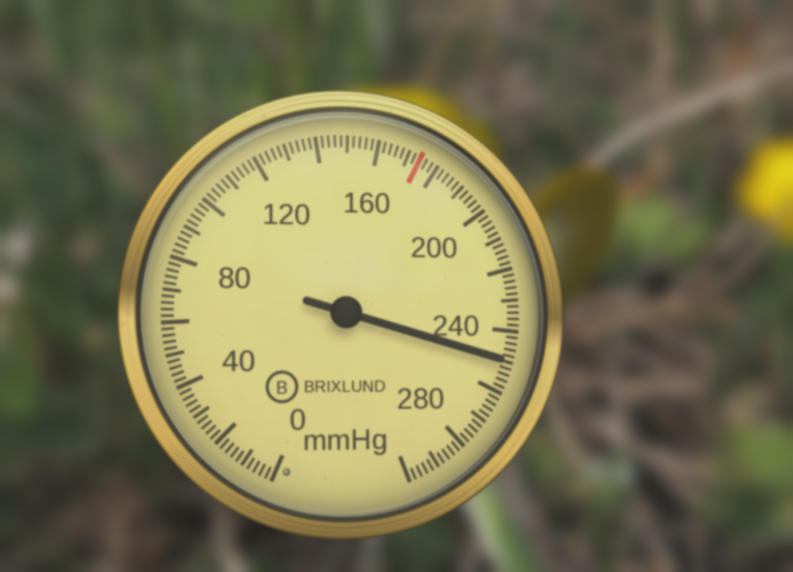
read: 250; mmHg
